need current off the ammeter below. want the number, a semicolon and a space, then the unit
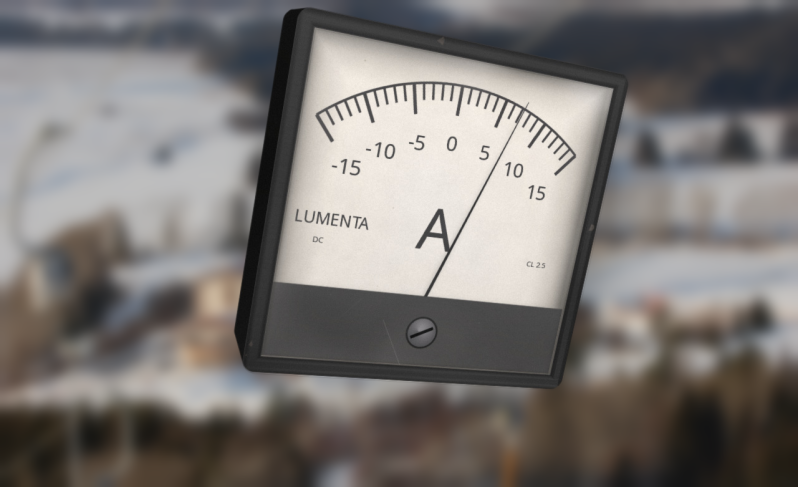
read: 7; A
